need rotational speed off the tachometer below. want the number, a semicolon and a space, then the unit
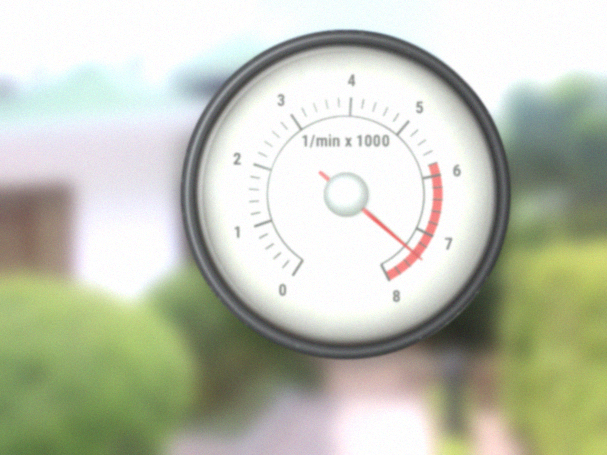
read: 7400; rpm
